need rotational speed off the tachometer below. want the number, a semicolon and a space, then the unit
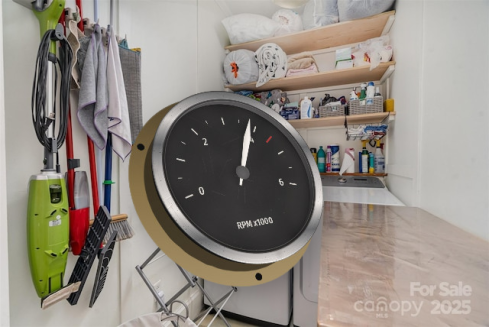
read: 3750; rpm
